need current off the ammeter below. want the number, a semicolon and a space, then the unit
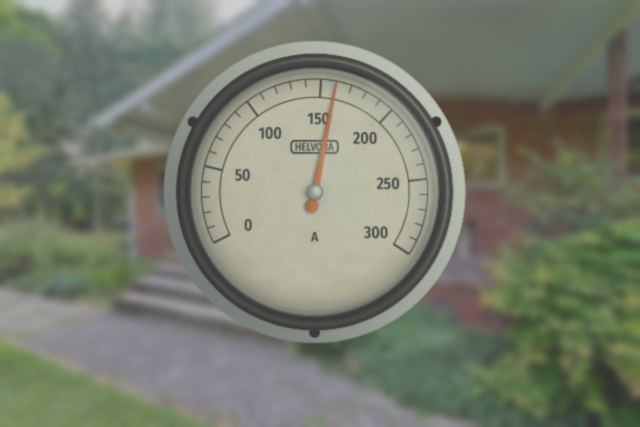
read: 160; A
